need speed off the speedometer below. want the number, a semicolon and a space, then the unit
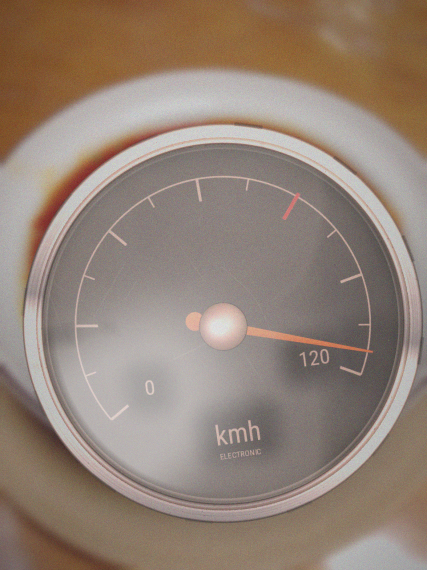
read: 115; km/h
